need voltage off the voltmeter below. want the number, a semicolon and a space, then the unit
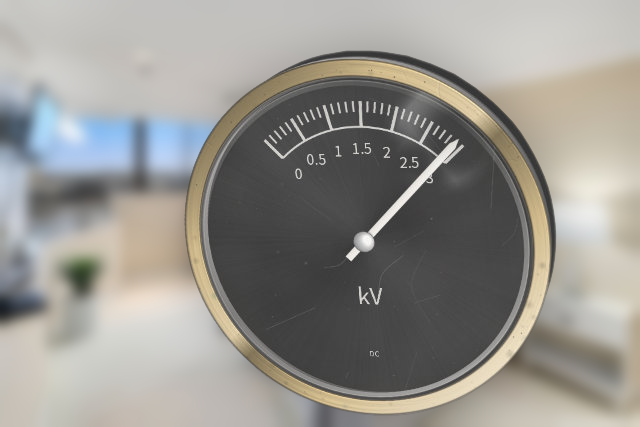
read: 2.9; kV
